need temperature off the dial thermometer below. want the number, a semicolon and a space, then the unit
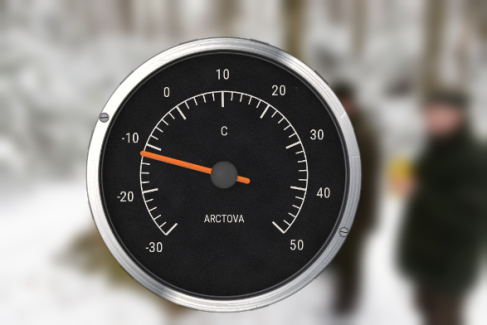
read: -12; °C
